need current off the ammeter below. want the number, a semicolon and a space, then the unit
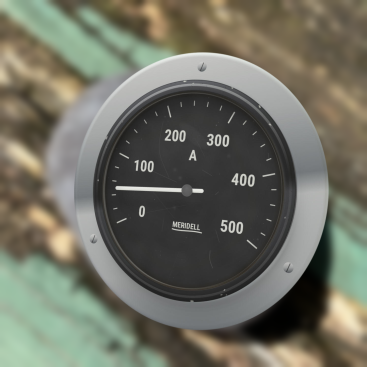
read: 50; A
